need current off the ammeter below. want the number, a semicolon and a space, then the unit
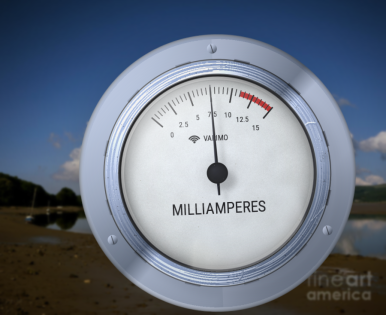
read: 7.5; mA
